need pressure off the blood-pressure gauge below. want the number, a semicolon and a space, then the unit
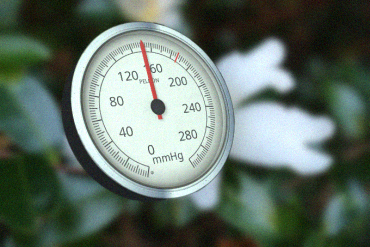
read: 150; mmHg
